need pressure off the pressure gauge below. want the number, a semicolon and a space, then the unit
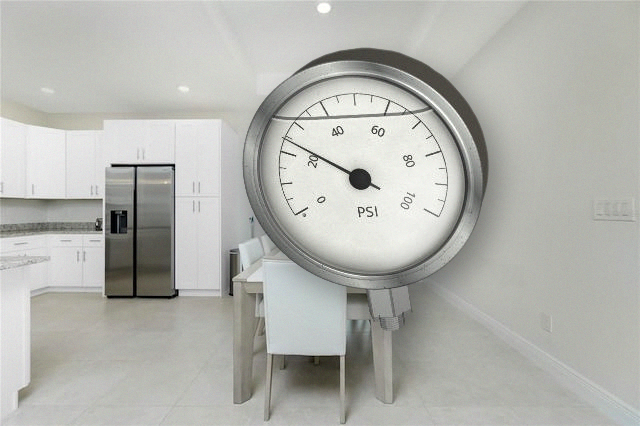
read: 25; psi
